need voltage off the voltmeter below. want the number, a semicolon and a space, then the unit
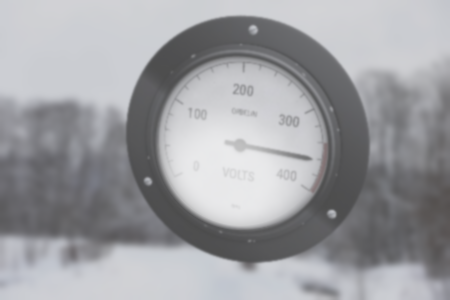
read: 360; V
